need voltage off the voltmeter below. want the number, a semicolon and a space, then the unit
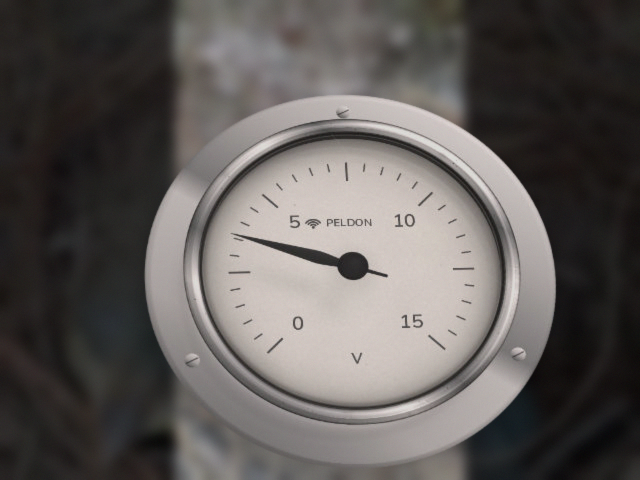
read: 3.5; V
